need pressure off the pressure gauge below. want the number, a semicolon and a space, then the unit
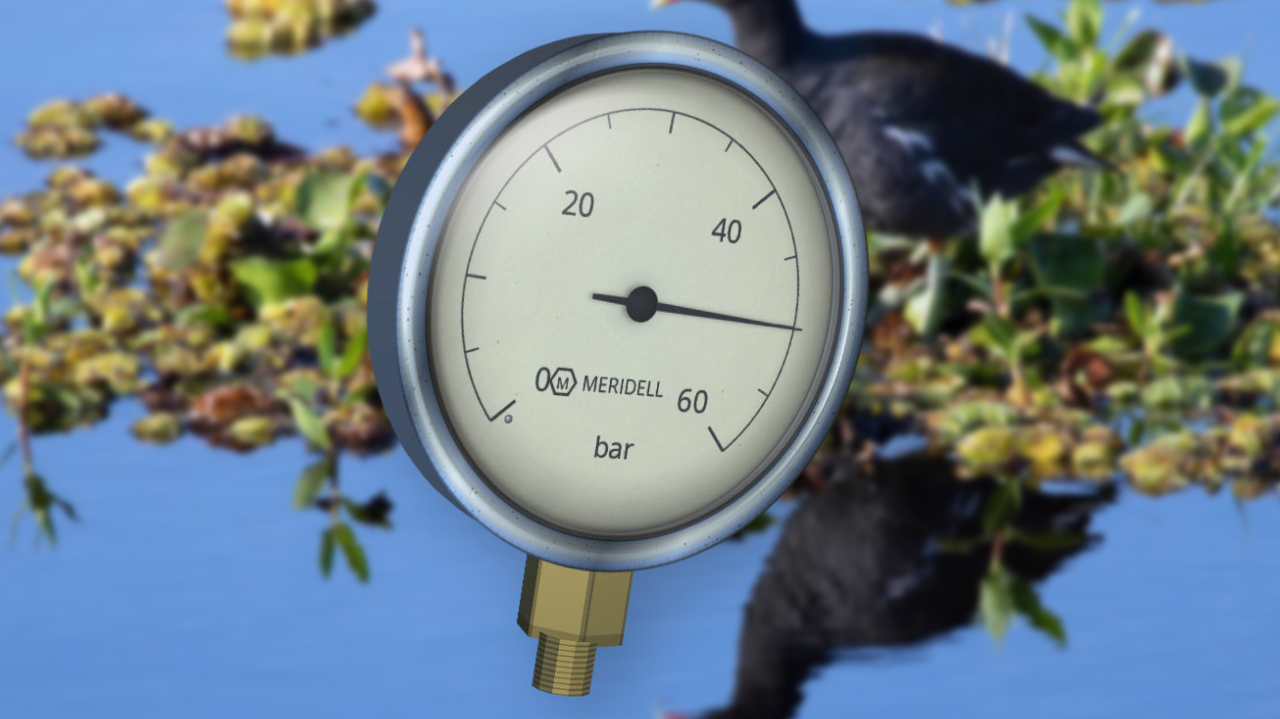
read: 50; bar
